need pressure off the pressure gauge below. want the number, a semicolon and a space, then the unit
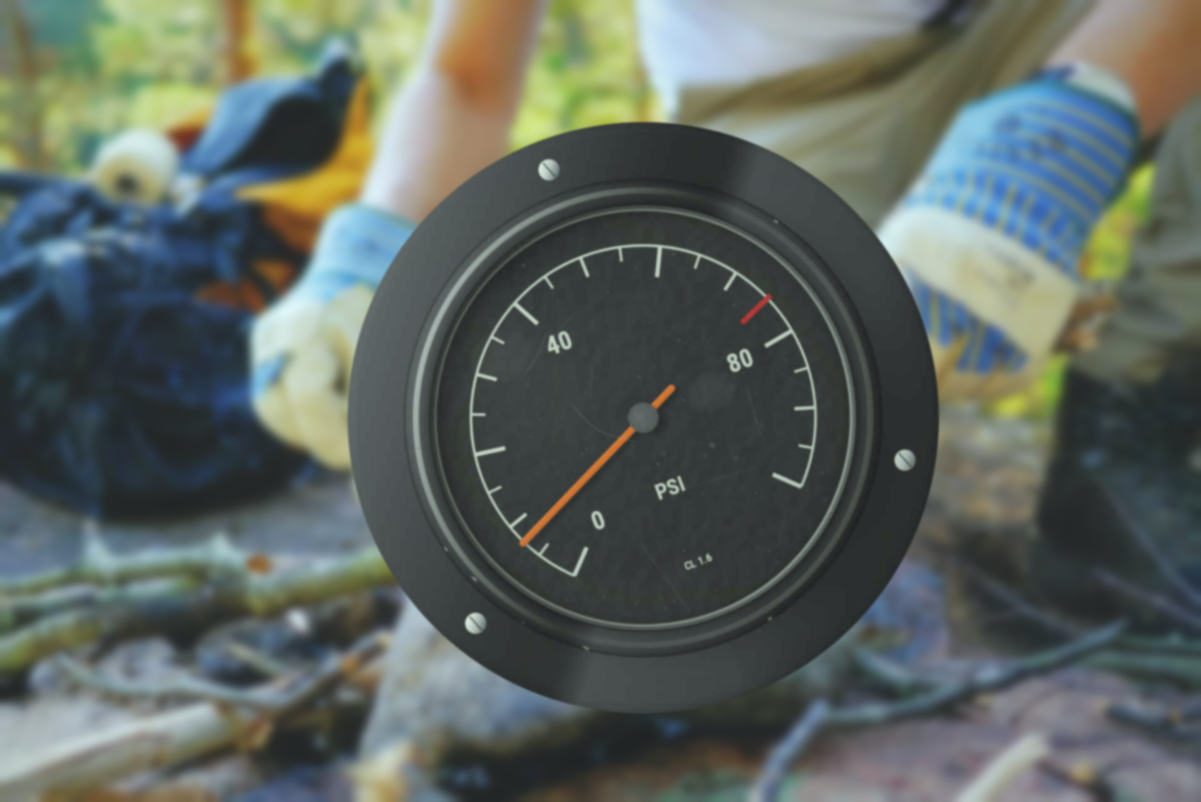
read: 7.5; psi
